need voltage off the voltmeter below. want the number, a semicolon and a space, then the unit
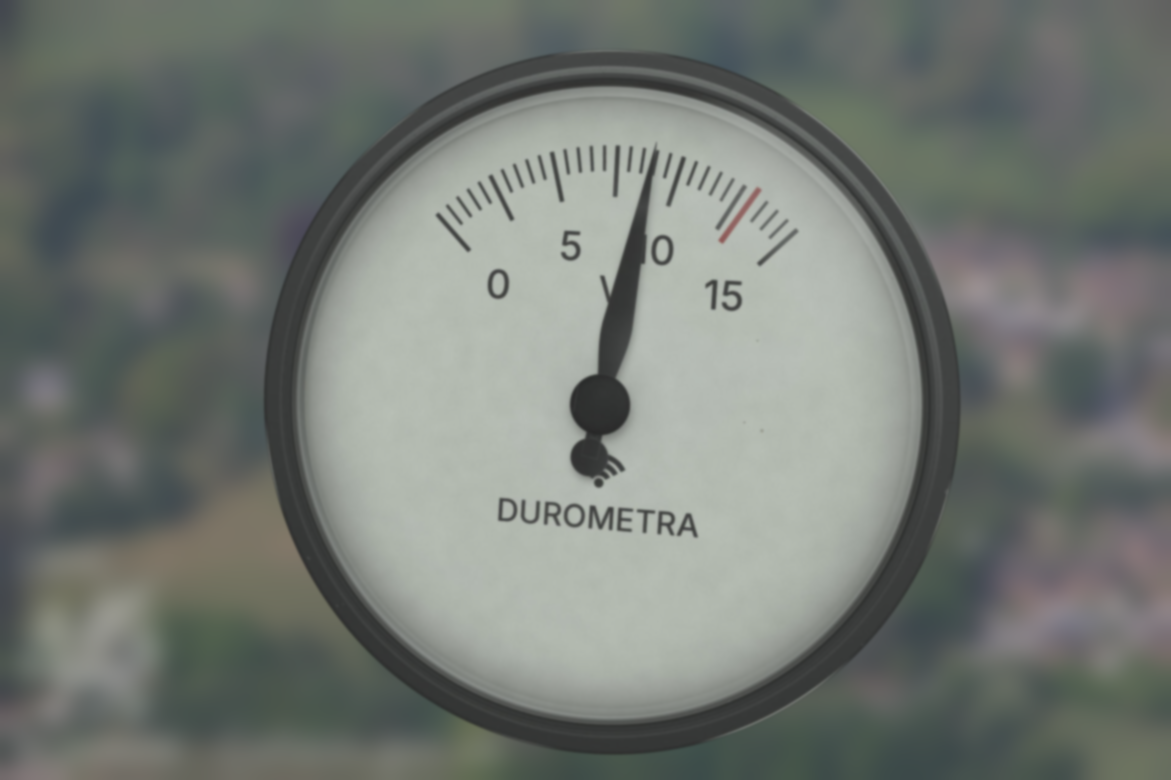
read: 9; V
